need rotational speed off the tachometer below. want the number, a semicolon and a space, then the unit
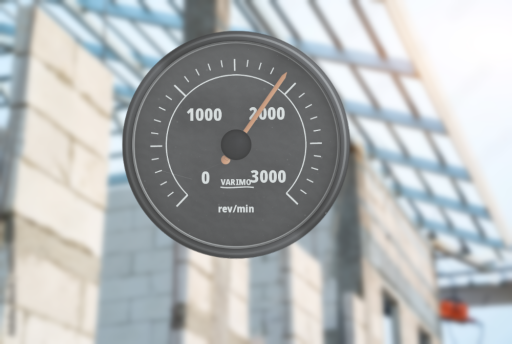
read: 1900; rpm
